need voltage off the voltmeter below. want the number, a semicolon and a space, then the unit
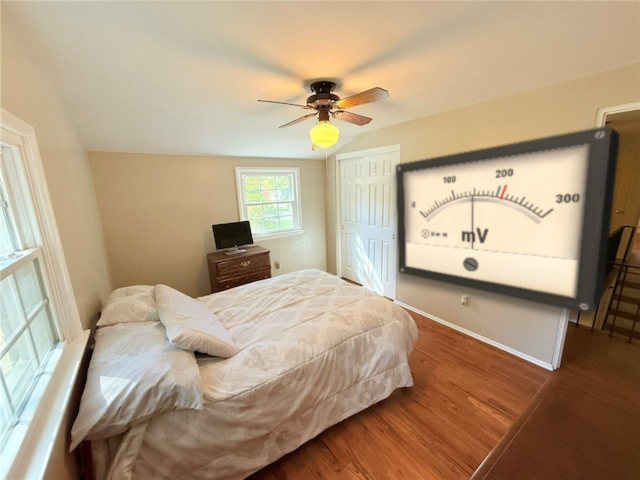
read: 150; mV
